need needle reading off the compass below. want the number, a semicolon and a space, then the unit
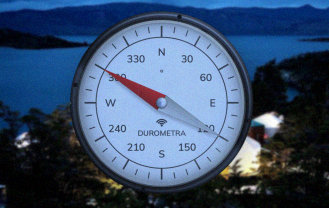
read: 300; °
